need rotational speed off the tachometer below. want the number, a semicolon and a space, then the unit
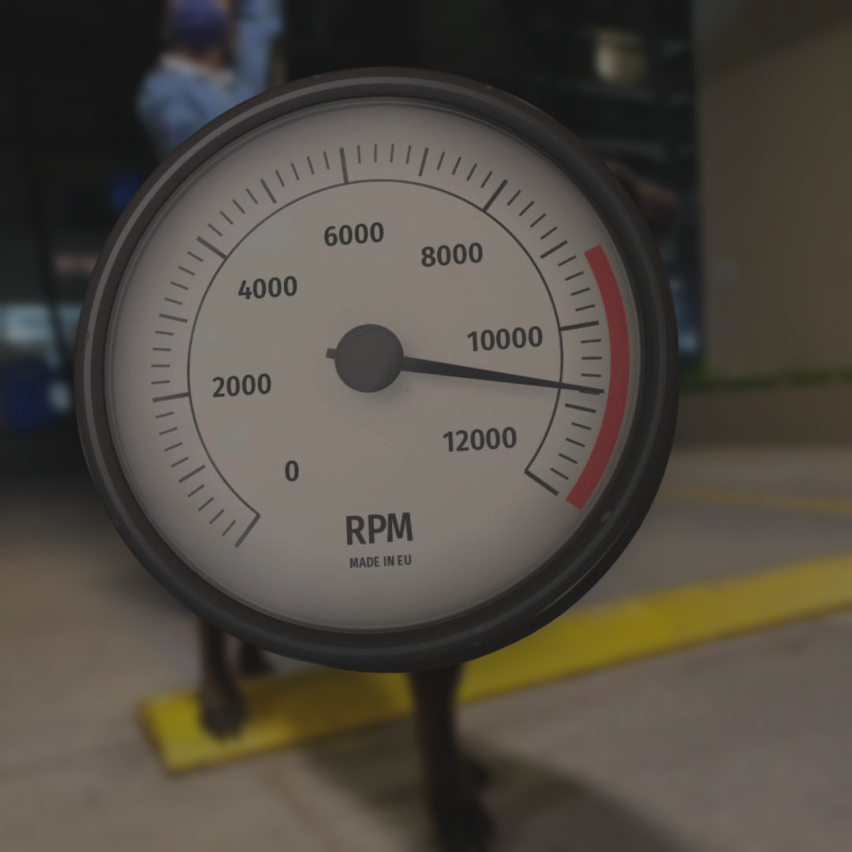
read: 10800; rpm
